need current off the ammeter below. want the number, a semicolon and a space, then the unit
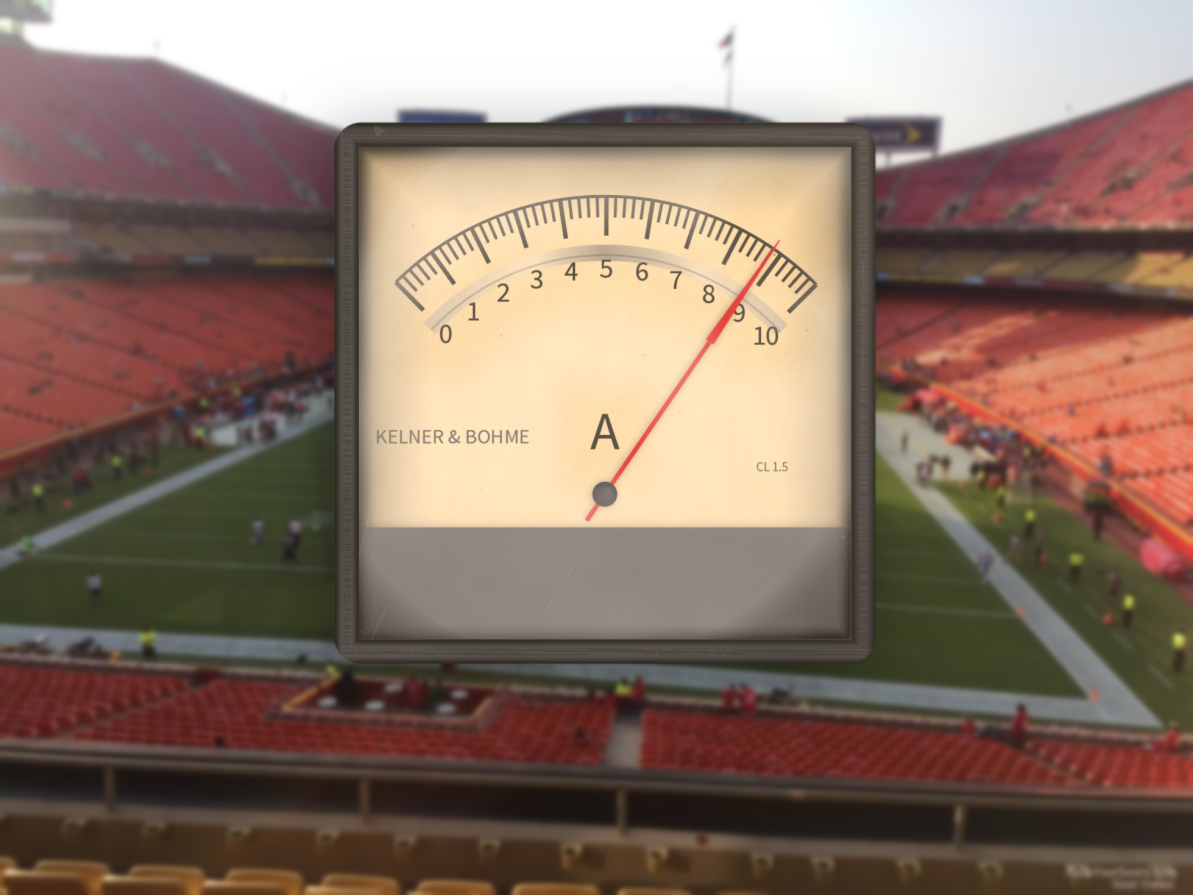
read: 8.8; A
